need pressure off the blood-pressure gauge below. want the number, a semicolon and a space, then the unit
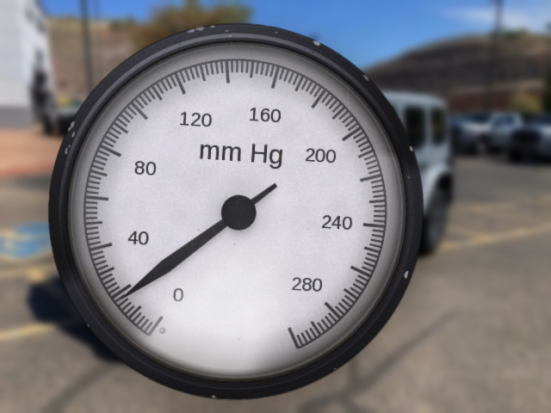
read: 18; mmHg
